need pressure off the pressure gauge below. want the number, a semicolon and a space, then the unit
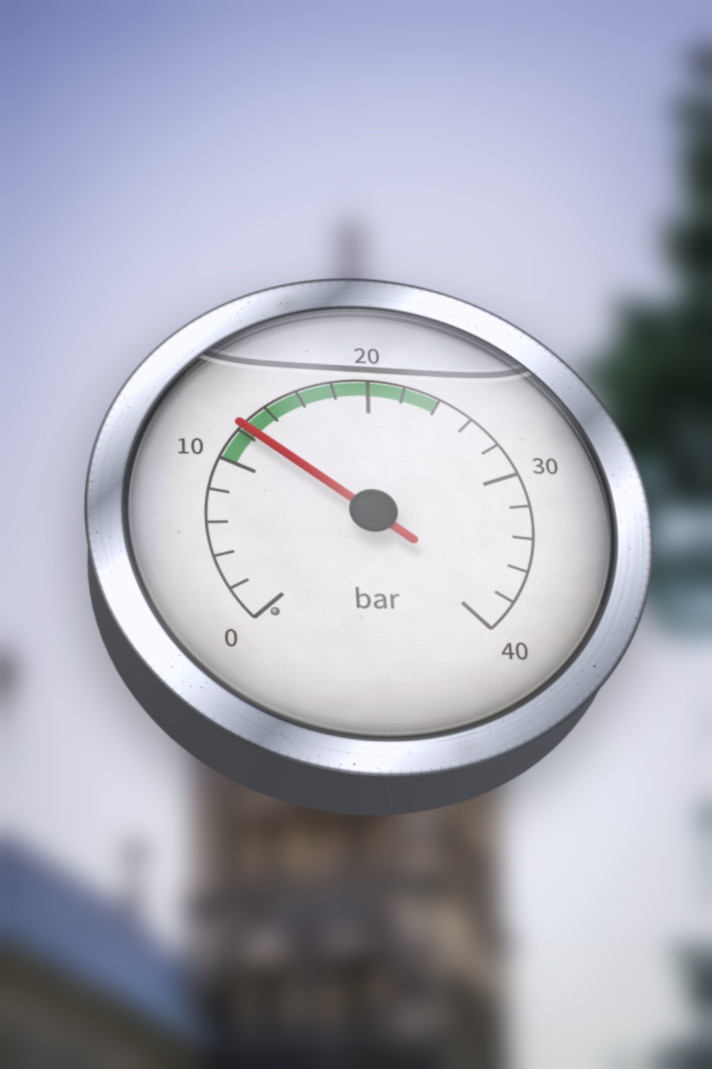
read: 12; bar
